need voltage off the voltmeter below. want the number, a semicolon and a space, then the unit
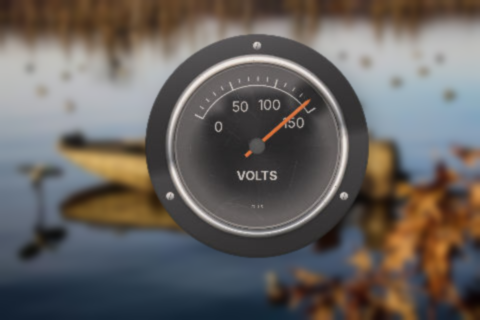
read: 140; V
